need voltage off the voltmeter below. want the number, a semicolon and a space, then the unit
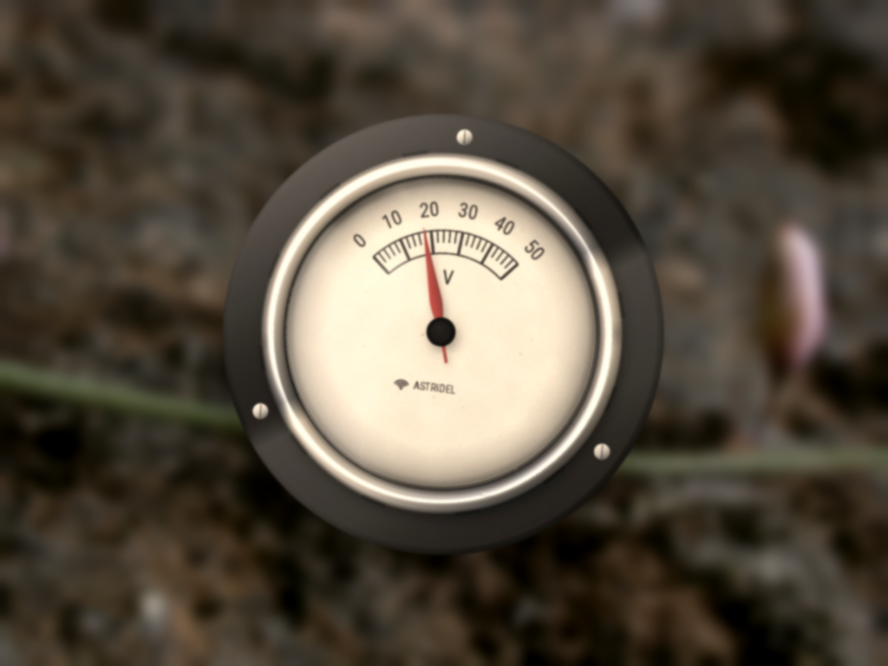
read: 18; V
